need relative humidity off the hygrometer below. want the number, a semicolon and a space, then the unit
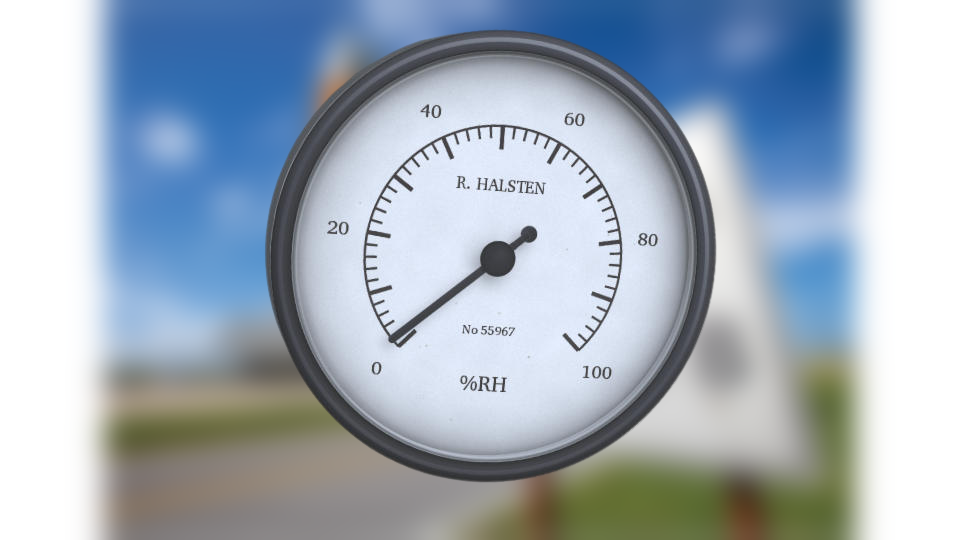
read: 2; %
